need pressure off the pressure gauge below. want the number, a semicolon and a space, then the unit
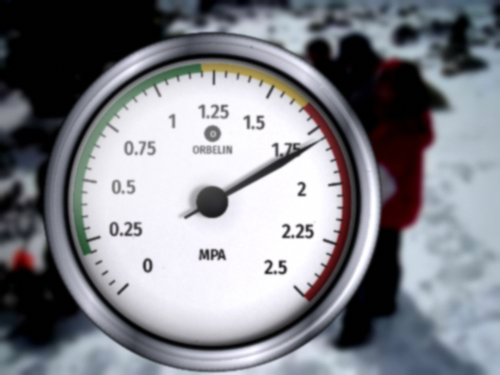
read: 1.8; MPa
